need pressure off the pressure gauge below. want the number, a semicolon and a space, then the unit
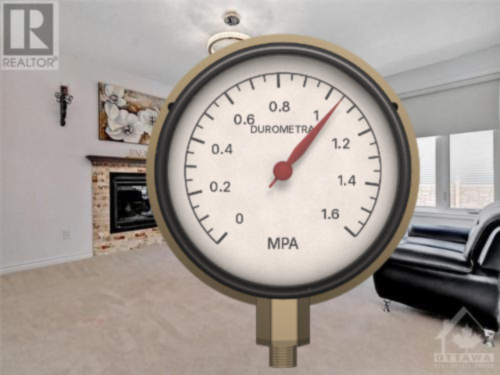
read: 1.05; MPa
